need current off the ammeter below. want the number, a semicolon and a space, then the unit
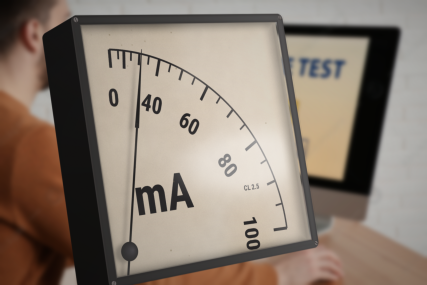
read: 30; mA
